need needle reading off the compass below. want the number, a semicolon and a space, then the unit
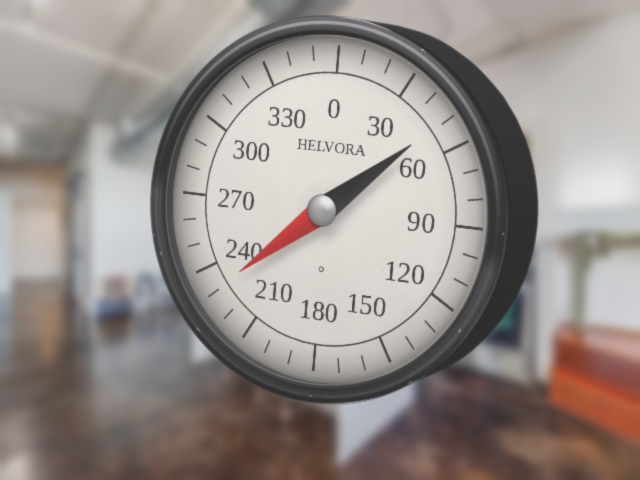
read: 230; °
